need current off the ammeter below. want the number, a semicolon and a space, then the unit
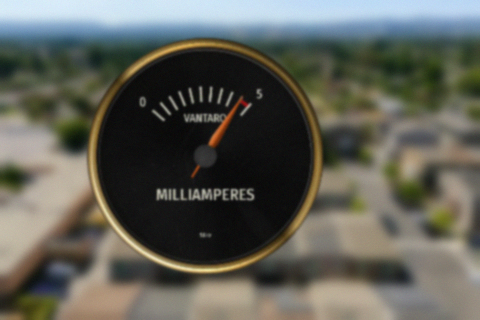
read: 4.5; mA
